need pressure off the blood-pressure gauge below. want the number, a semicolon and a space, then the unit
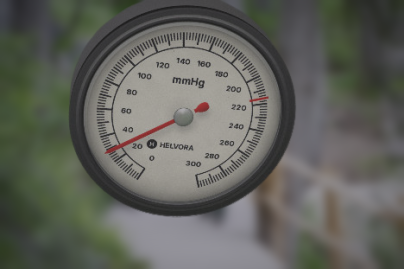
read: 30; mmHg
